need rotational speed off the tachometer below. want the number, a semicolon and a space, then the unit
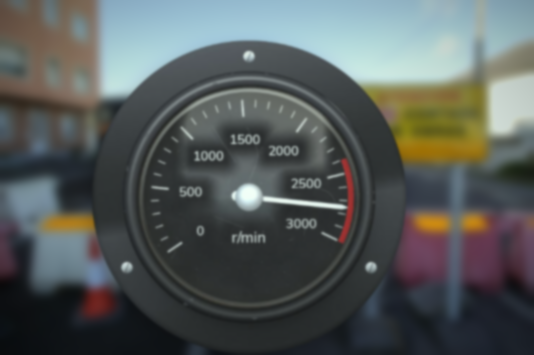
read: 2750; rpm
